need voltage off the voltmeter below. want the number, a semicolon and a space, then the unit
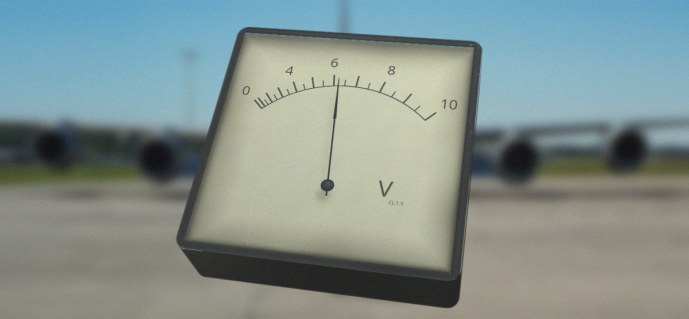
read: 6.25; V
